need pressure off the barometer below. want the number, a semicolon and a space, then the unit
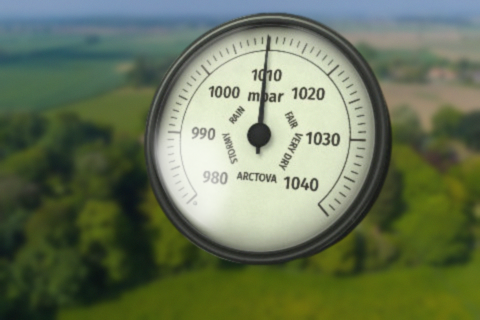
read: 1010; mbar
